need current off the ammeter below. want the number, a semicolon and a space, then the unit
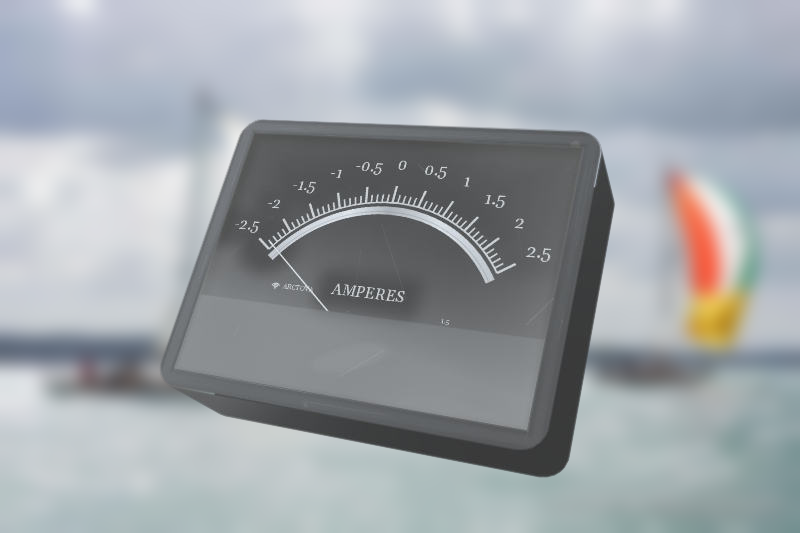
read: -2.4; A
